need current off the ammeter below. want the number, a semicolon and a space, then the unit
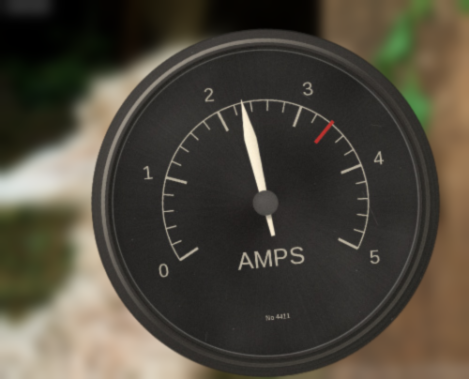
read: 2.3; A
